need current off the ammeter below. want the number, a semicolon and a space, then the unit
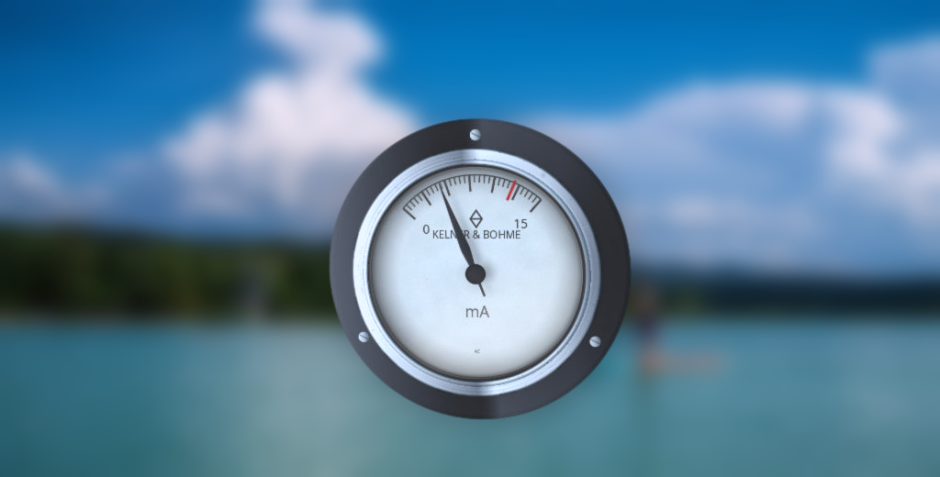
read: 4.5; mA
